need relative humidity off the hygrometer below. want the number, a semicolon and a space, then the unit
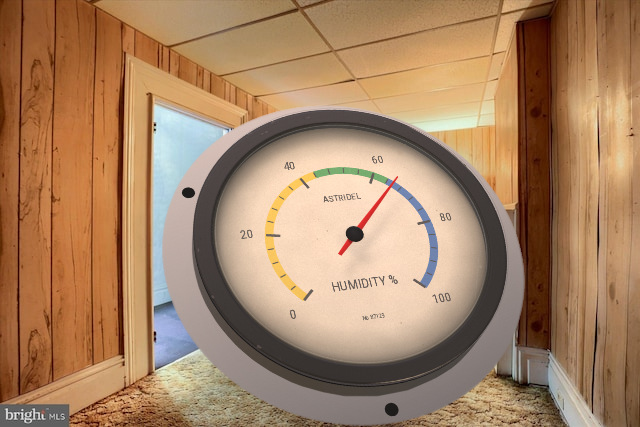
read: 66; %
